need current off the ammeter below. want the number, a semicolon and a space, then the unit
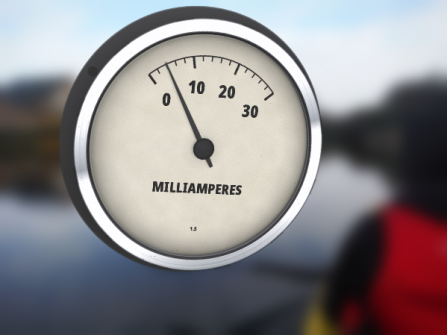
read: 4; mA
